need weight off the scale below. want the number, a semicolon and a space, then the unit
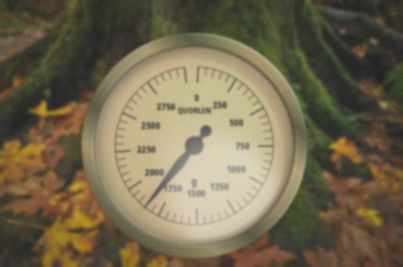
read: 1850; g
